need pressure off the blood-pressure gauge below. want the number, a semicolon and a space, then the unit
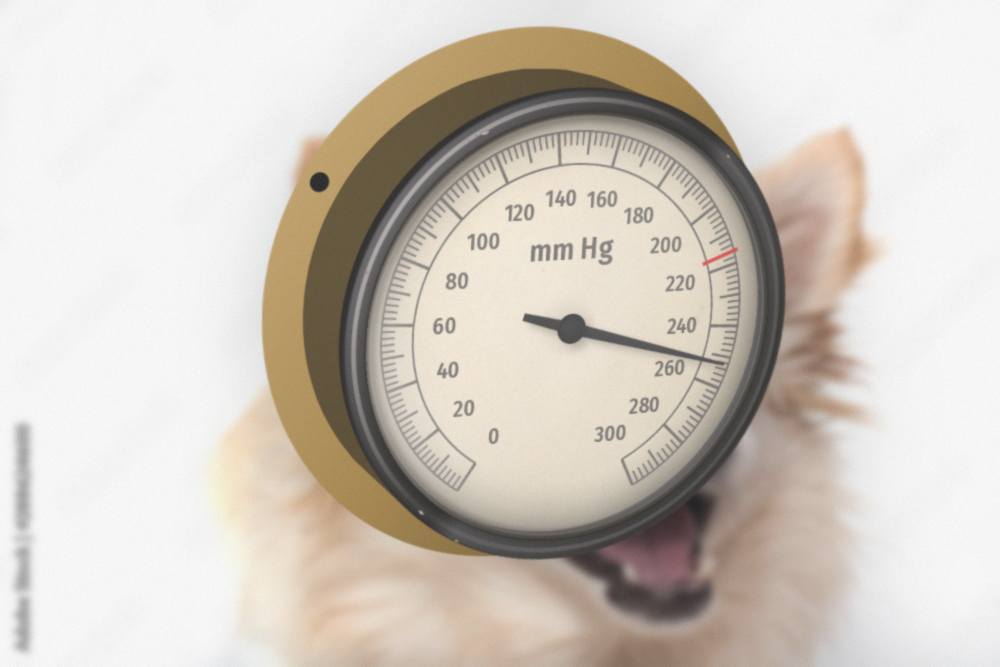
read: 252; mmHg
